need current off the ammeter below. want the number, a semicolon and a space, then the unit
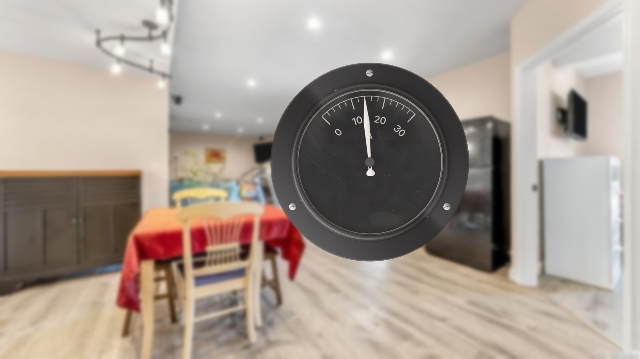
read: 14; A
